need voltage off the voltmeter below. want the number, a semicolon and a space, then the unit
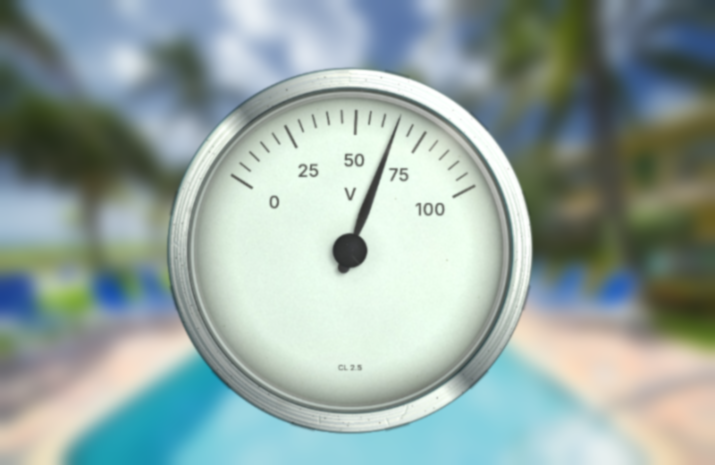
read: 65; V
